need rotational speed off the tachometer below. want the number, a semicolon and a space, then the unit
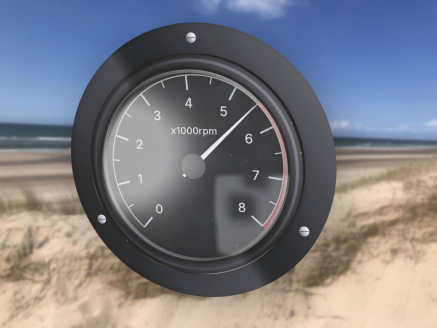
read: 5500; rpm
